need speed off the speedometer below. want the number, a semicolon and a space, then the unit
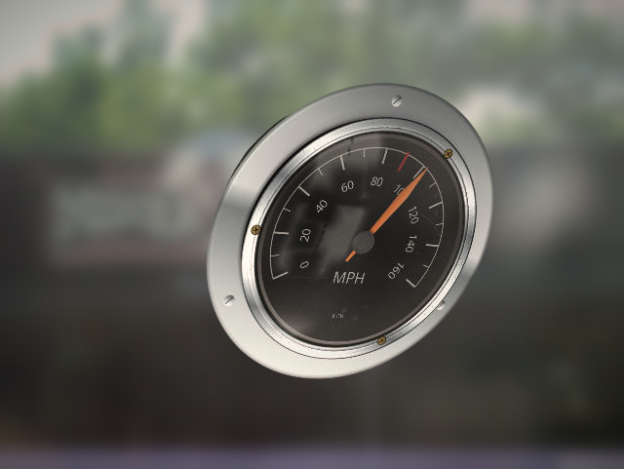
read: 100; mph
